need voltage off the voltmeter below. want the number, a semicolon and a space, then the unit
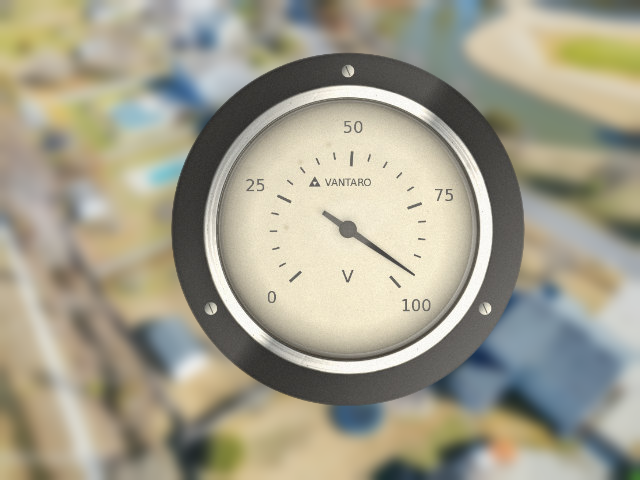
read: 95; V
